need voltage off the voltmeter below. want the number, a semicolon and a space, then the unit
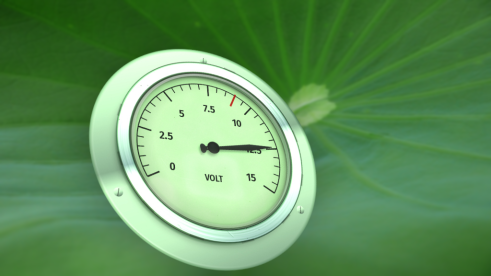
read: 12.5; V
